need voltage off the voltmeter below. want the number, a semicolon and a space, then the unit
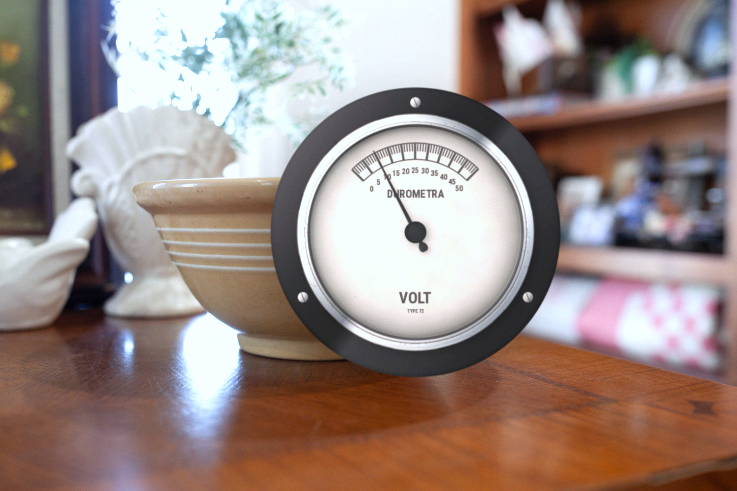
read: 10; V
